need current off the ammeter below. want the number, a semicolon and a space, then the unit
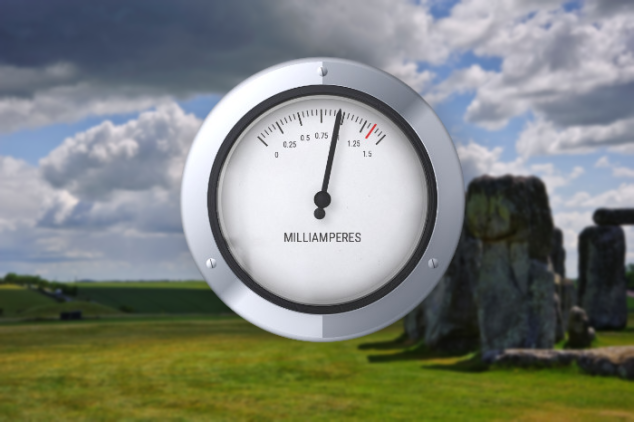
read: 0.95; mA
